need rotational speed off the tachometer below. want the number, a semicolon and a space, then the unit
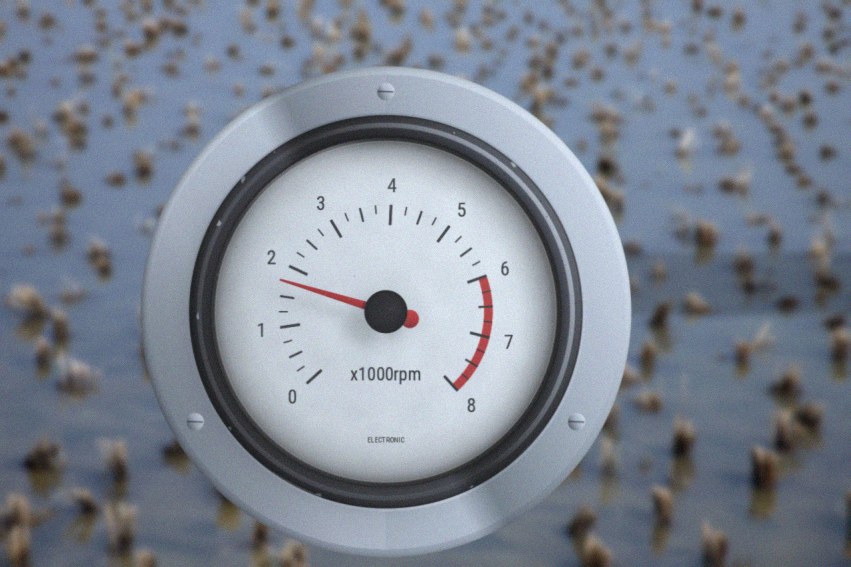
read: 1750; rpm
